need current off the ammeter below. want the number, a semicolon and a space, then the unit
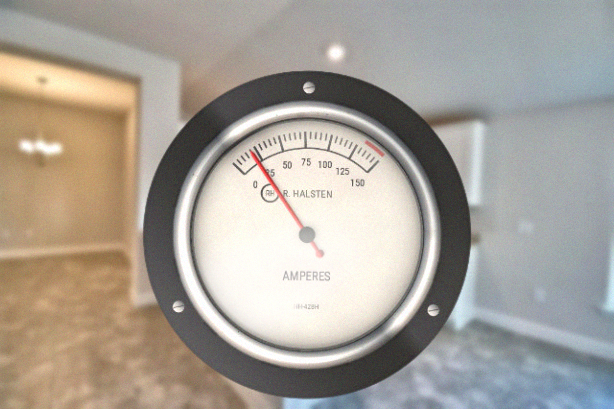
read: 20; A
